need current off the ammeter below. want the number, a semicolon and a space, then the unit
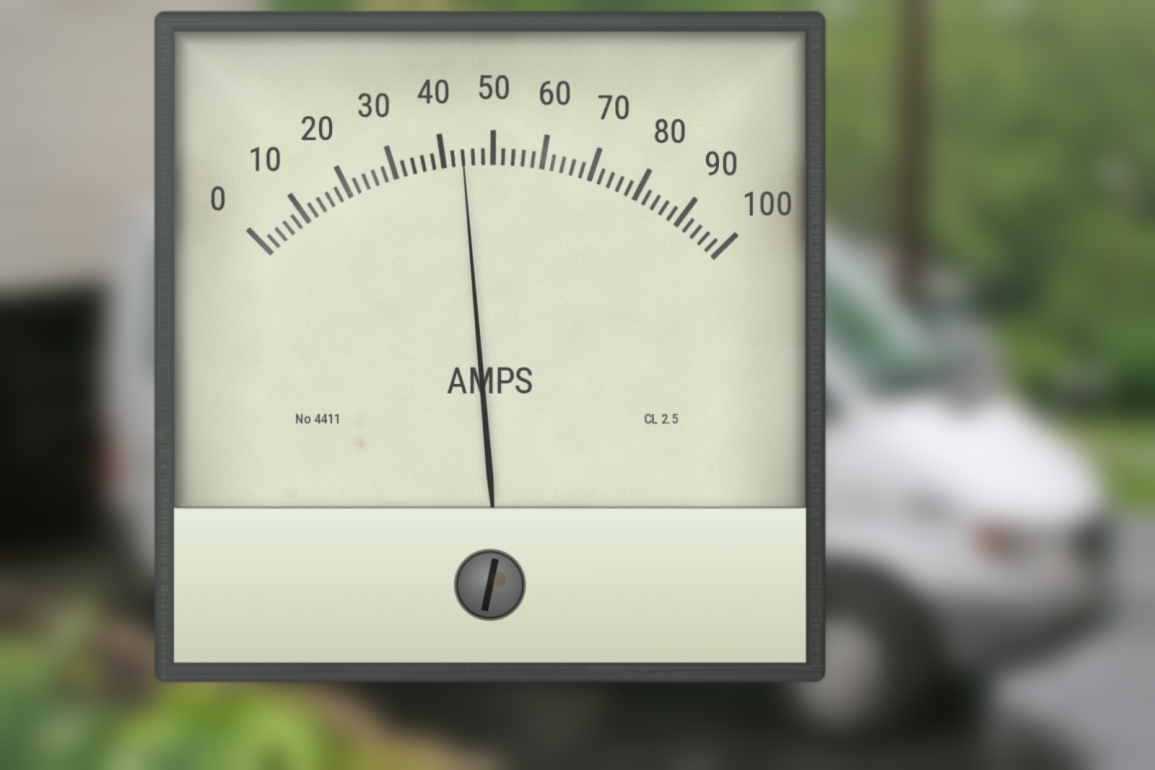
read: 44; A
